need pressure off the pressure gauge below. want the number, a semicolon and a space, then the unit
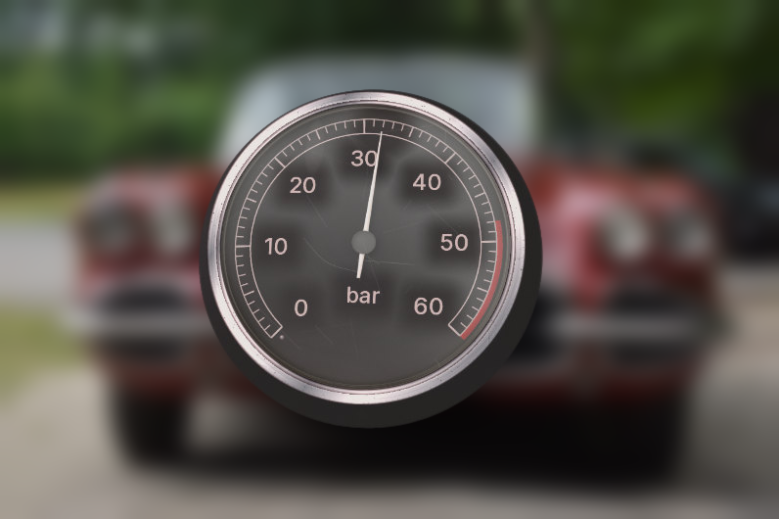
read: 32; bar
